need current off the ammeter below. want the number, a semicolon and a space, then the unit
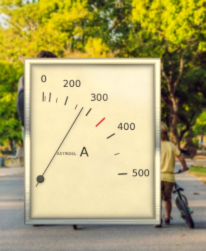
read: 275; A
